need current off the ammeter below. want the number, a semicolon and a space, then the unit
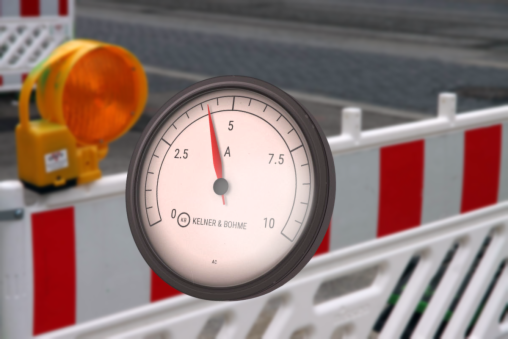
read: 4.25; A
